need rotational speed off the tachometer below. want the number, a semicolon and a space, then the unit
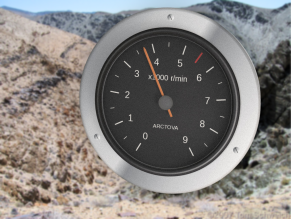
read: 3750; rpm
